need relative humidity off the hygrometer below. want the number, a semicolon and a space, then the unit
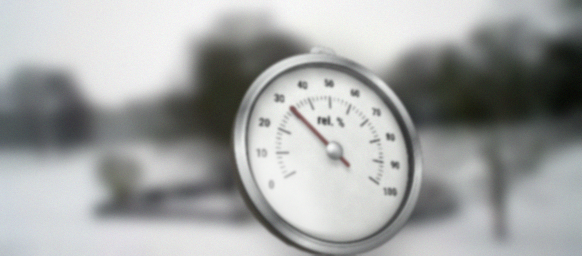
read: 30; %
